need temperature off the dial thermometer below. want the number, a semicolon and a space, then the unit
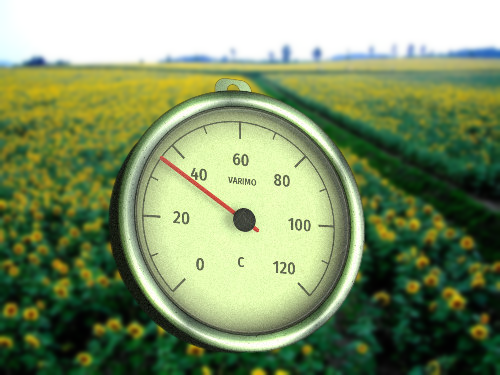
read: 35; °C
